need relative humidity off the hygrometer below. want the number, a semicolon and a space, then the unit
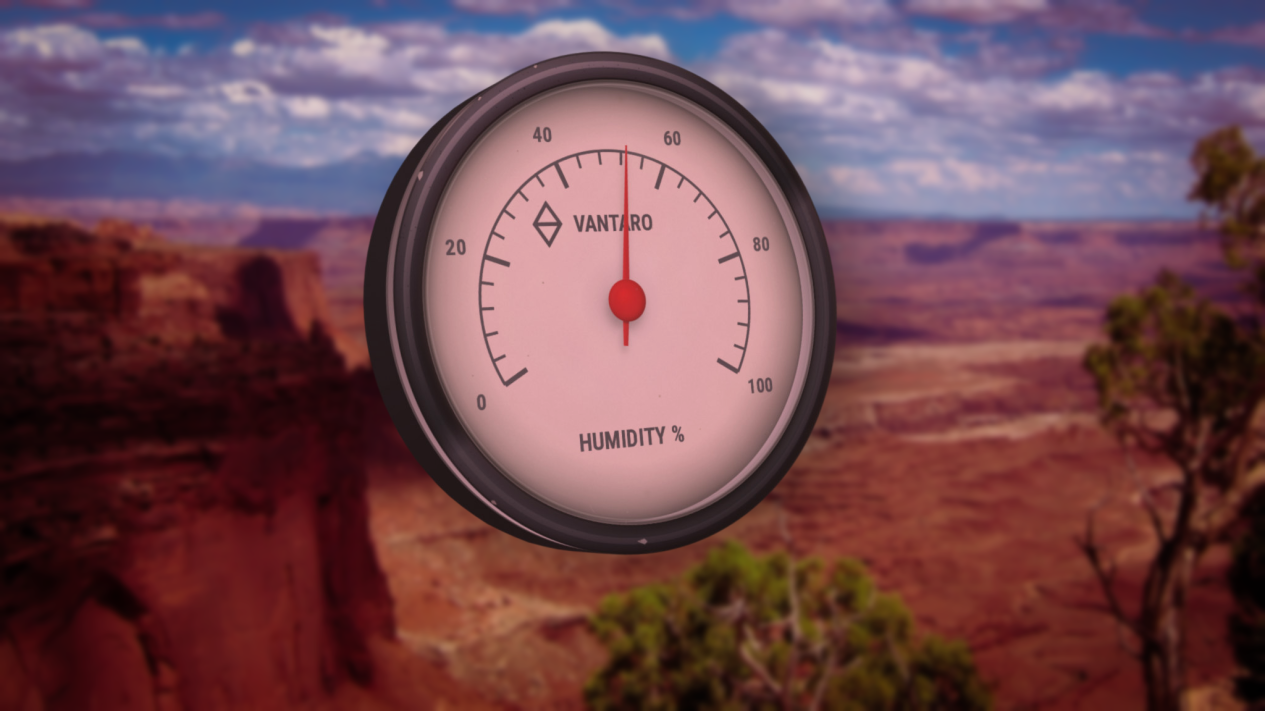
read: 52; %
